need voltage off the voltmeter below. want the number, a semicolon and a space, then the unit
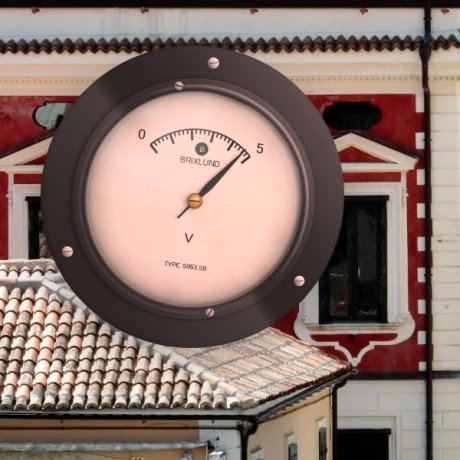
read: 4.6; V
